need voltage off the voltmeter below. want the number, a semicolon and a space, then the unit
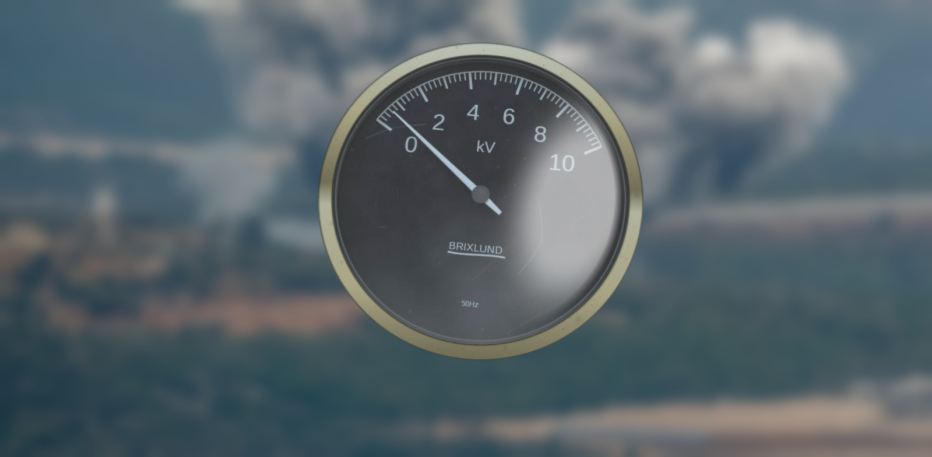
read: 0.6; kV
